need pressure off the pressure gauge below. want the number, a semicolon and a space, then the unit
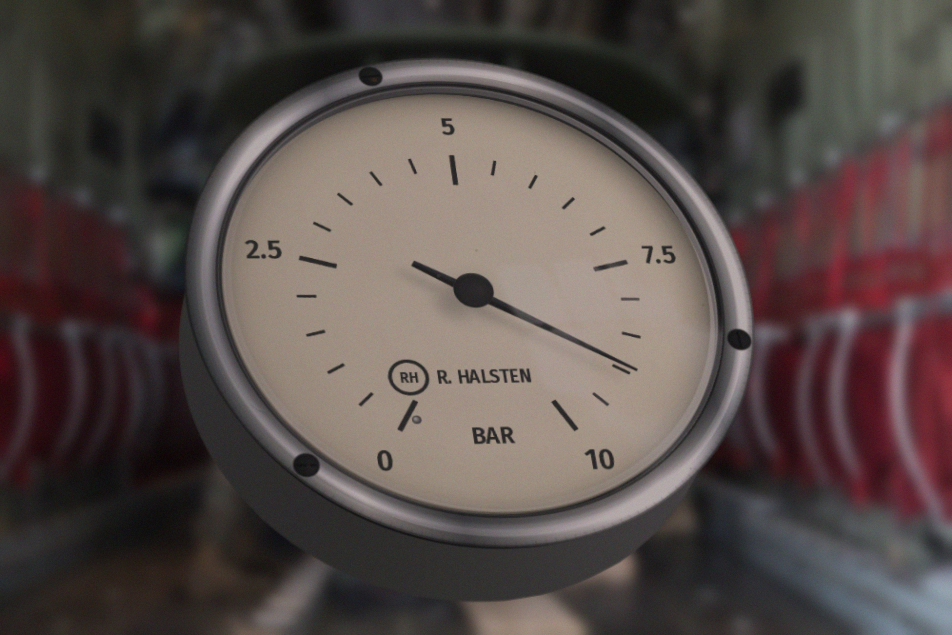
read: 9; bar
